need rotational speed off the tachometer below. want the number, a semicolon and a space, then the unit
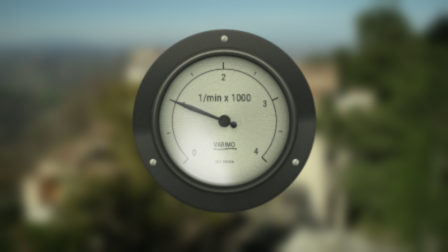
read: 1000; rpm
